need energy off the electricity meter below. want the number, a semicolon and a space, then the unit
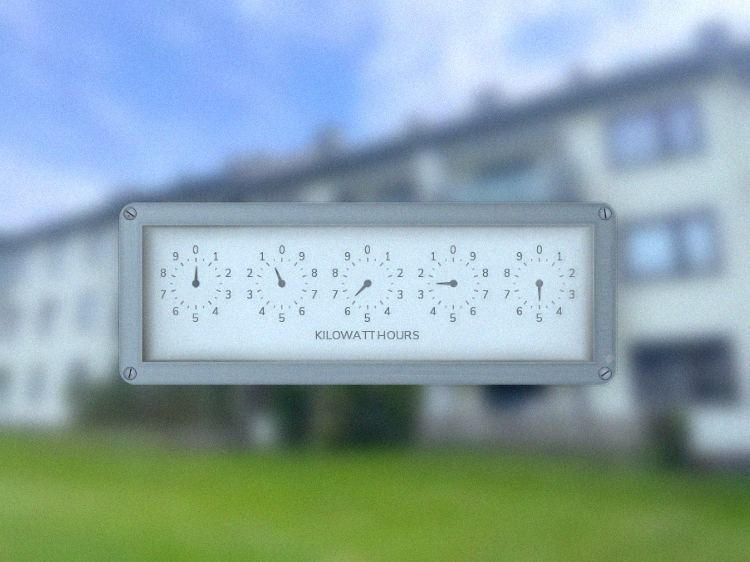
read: 625; kWh
